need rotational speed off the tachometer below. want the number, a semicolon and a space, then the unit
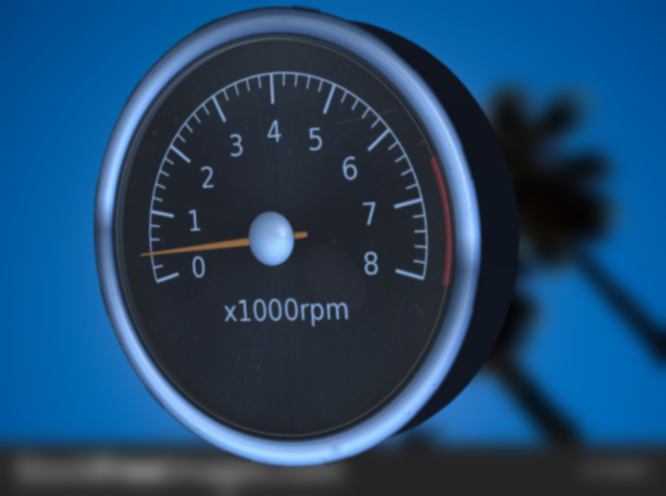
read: 400; rpm
